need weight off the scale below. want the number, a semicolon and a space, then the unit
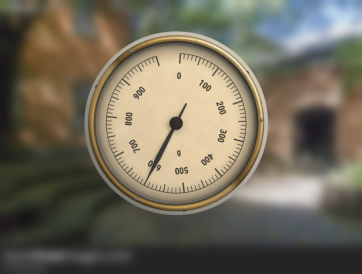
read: 600; g
